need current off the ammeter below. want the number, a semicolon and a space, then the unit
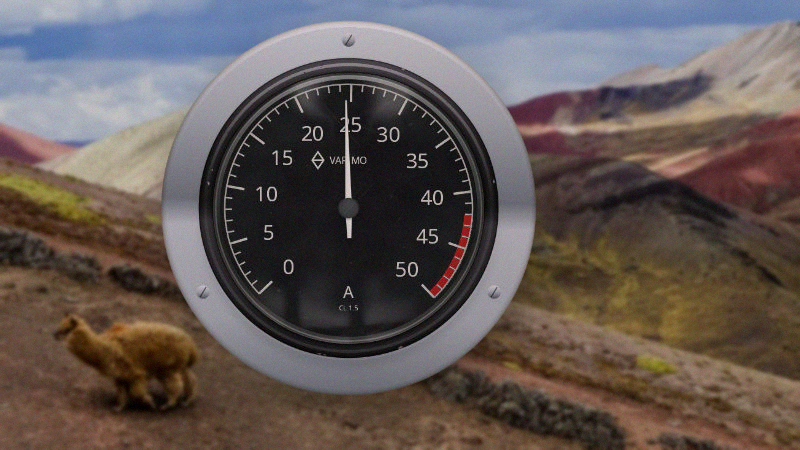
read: 24.5; A
